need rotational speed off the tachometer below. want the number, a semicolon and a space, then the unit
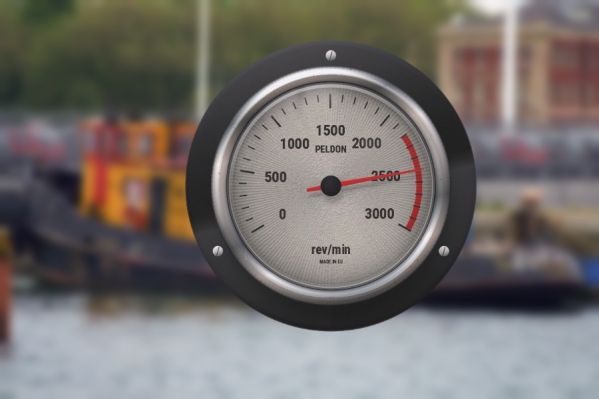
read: 2500; rpm
